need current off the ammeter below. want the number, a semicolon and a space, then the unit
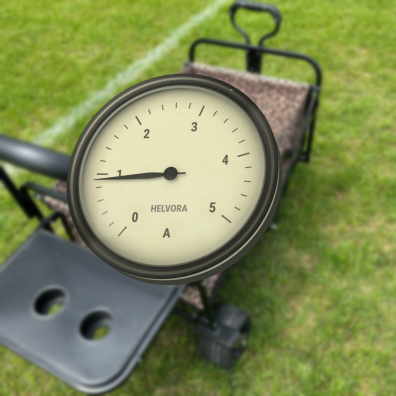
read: 0.9; A
